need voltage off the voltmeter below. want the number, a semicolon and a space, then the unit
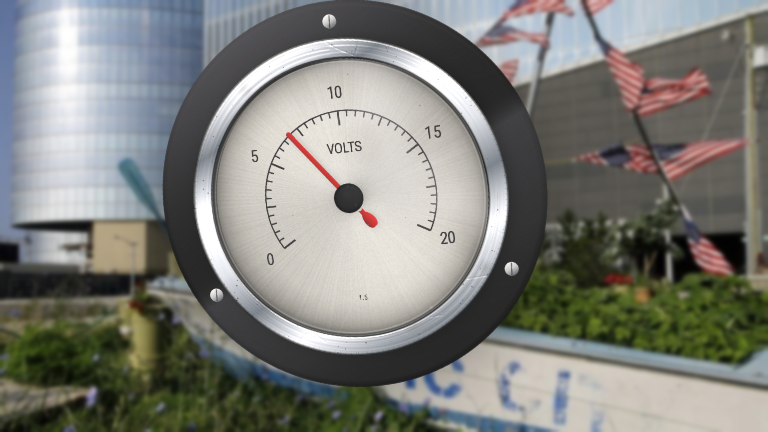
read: 7; V
